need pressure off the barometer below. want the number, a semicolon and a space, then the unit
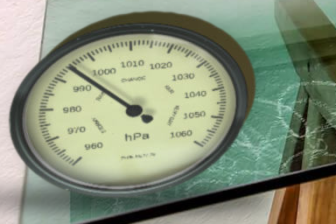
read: 995; hPa
